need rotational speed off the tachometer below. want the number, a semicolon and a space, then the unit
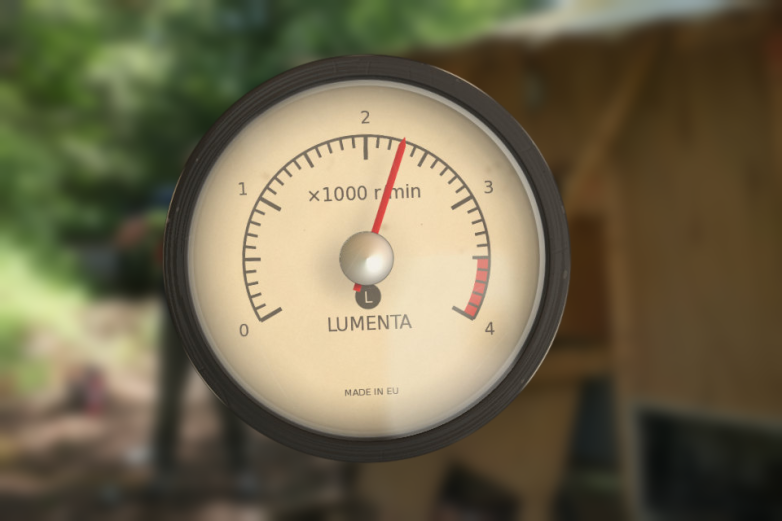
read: 2300; rpm
